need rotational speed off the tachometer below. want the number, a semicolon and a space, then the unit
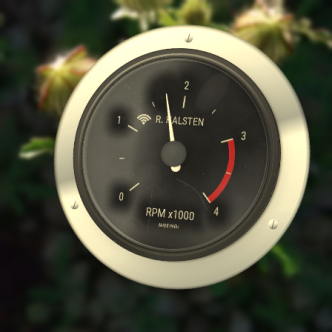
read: 1750; rpm
